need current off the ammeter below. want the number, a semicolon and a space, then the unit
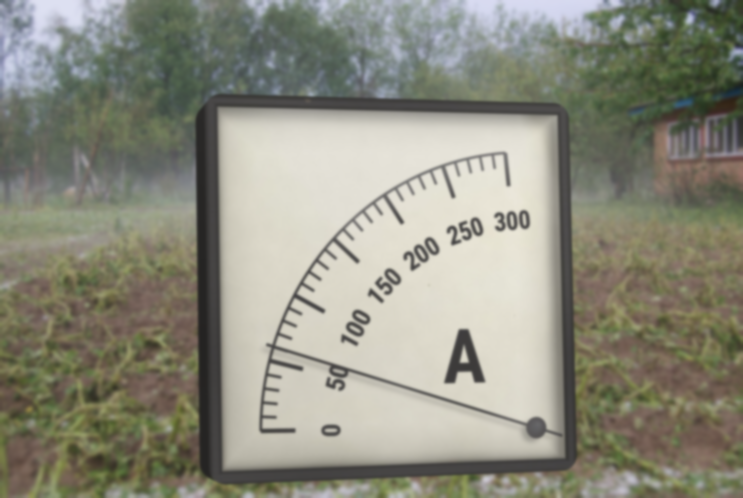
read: 60; A
